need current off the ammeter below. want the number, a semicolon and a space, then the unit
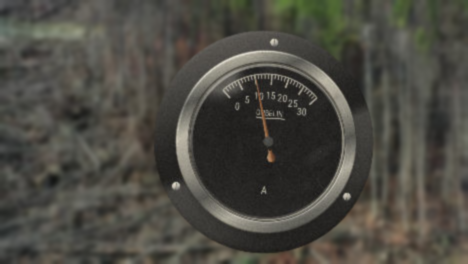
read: 10; A
